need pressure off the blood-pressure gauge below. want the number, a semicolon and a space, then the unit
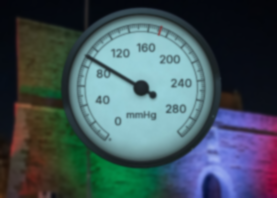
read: 90; mmHg
